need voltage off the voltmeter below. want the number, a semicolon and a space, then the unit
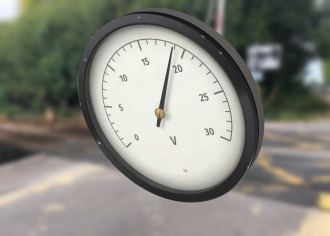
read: 19; V
